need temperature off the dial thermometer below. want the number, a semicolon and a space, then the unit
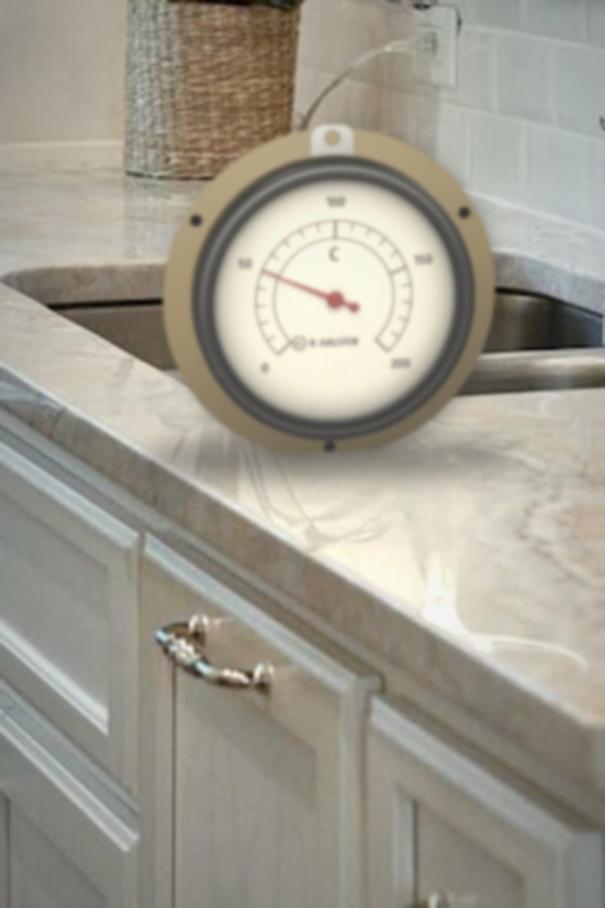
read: 50; °C
